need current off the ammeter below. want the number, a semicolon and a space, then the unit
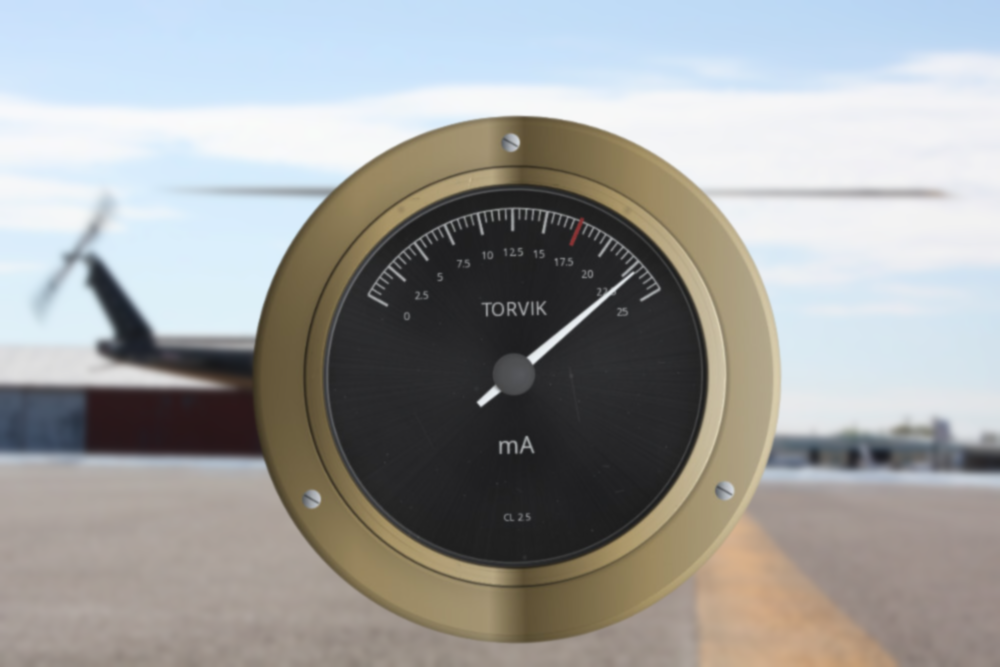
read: 23; mA
